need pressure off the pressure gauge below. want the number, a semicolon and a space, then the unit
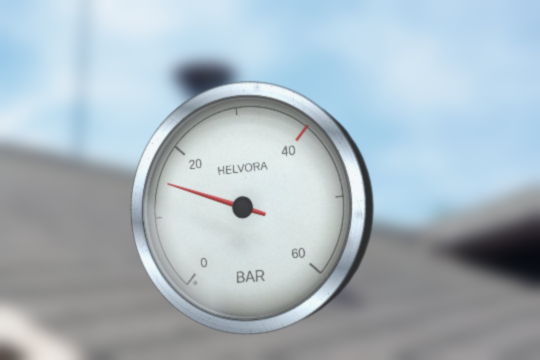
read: 15; bar
